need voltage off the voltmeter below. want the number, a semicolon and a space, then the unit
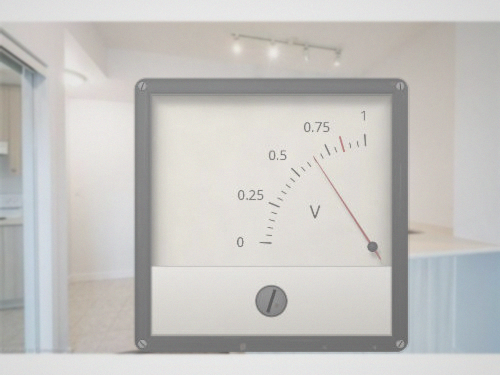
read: 0.65; V
